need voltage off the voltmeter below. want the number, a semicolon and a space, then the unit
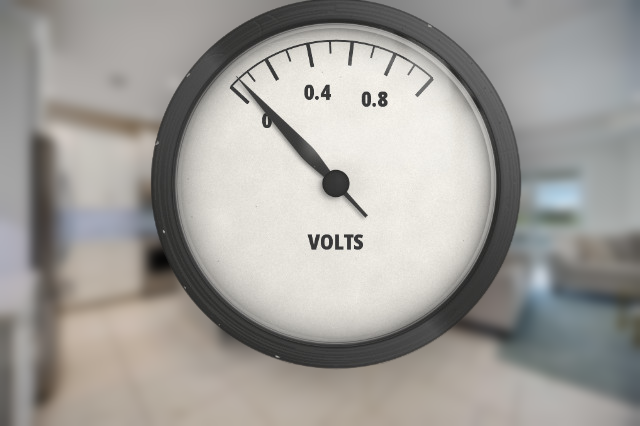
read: 0.05; V
